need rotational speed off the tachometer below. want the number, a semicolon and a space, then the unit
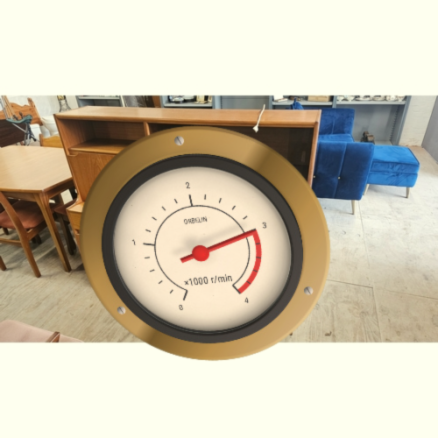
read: 3000; rpm
